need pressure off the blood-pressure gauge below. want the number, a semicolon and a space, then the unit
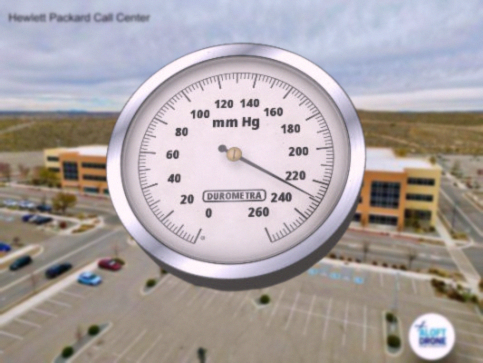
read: 230; mmHg
